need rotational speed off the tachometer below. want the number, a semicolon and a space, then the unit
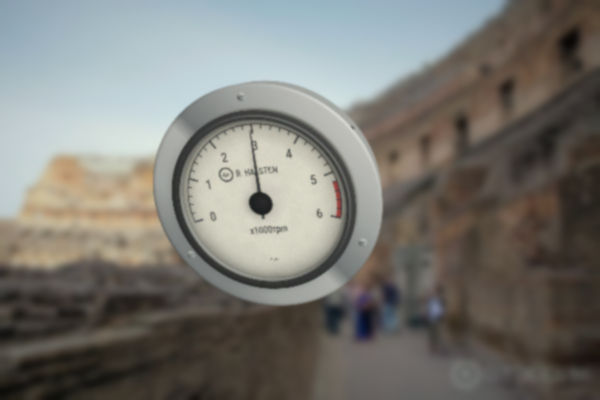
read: 3000; rpm
